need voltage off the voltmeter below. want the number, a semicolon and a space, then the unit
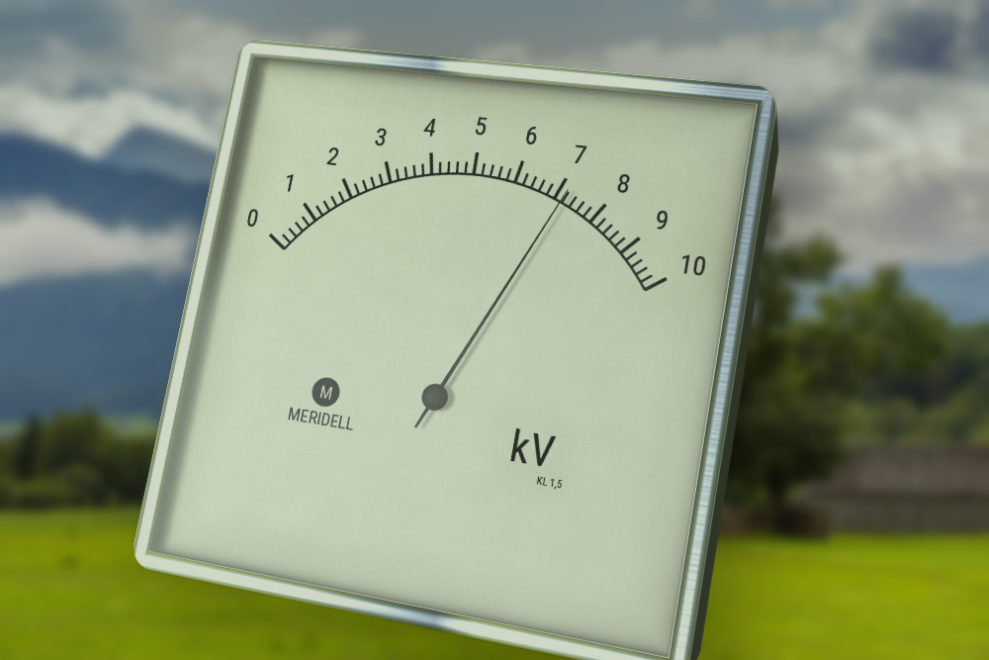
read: 7.2; kV
